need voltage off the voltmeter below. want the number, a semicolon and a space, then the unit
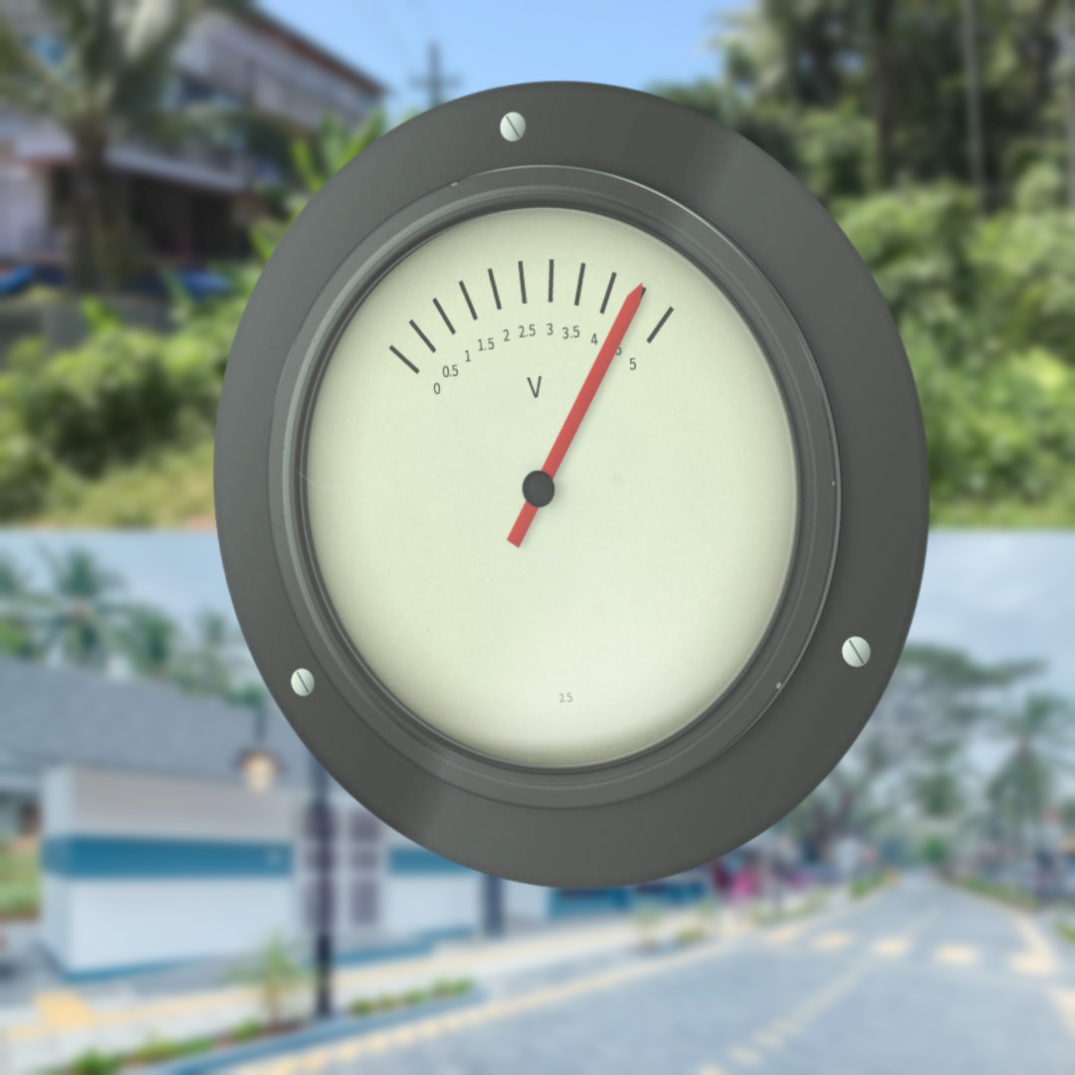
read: 4.5; V
